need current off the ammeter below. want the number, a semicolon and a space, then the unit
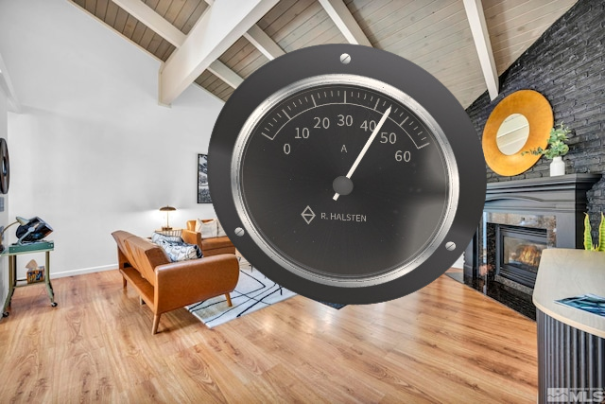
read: 44; A
